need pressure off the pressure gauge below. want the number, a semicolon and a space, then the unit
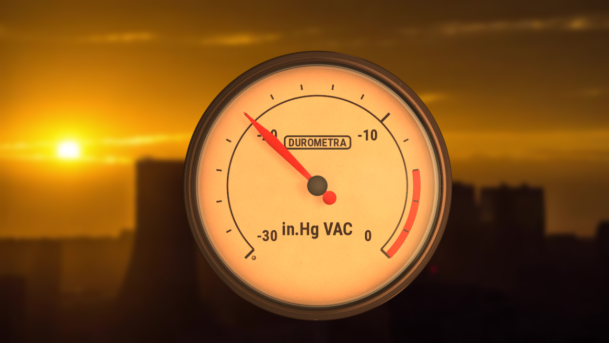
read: -20; inHg
